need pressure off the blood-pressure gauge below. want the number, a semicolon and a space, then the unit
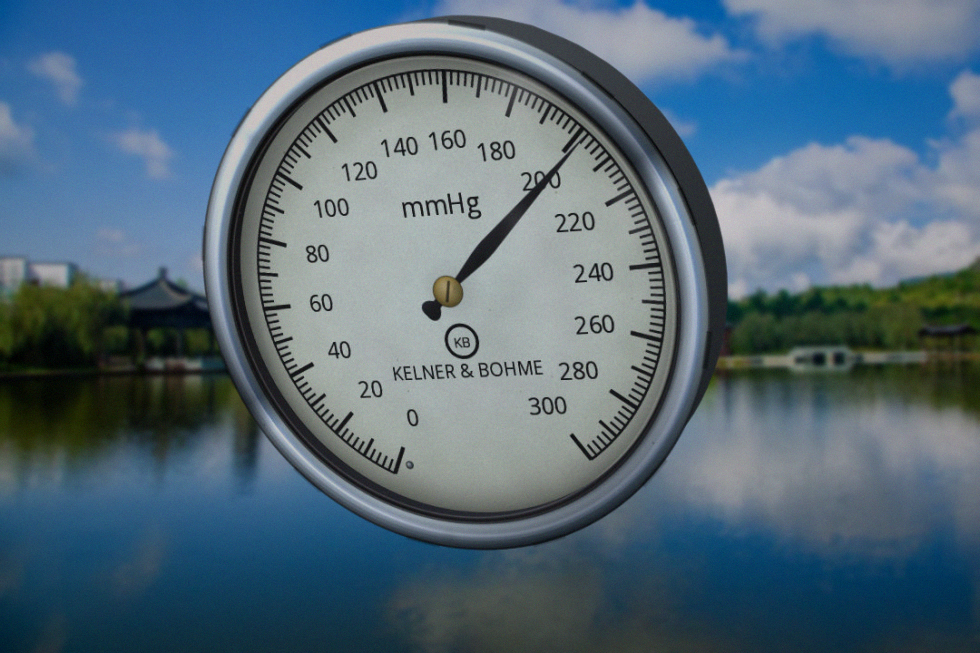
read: 202; mmHg
